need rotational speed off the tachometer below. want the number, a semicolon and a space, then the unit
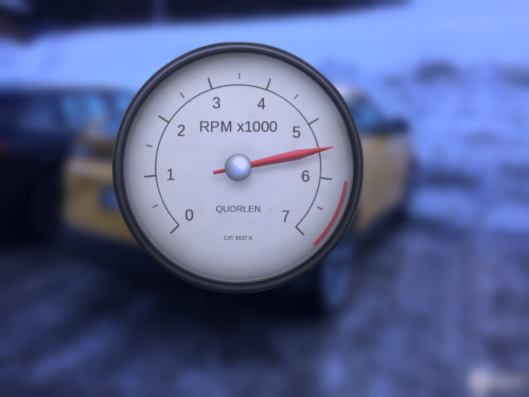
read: 5500; rpm
